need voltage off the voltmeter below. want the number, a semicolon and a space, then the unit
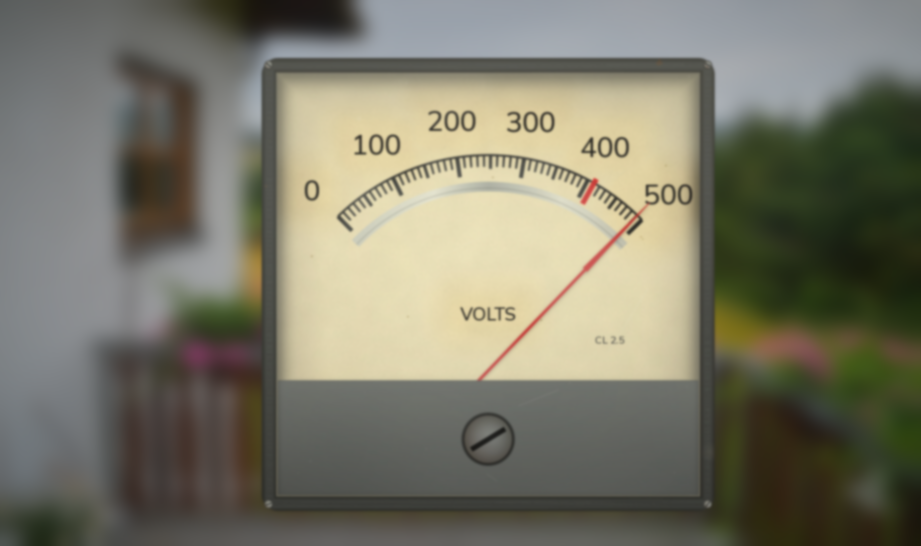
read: 490; V
